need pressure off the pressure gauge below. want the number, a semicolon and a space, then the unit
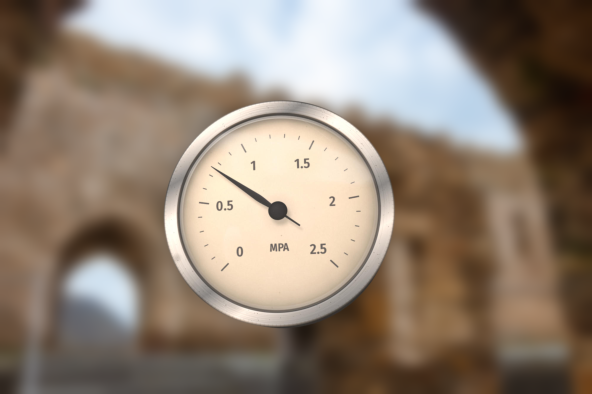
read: 0.75; MPa
